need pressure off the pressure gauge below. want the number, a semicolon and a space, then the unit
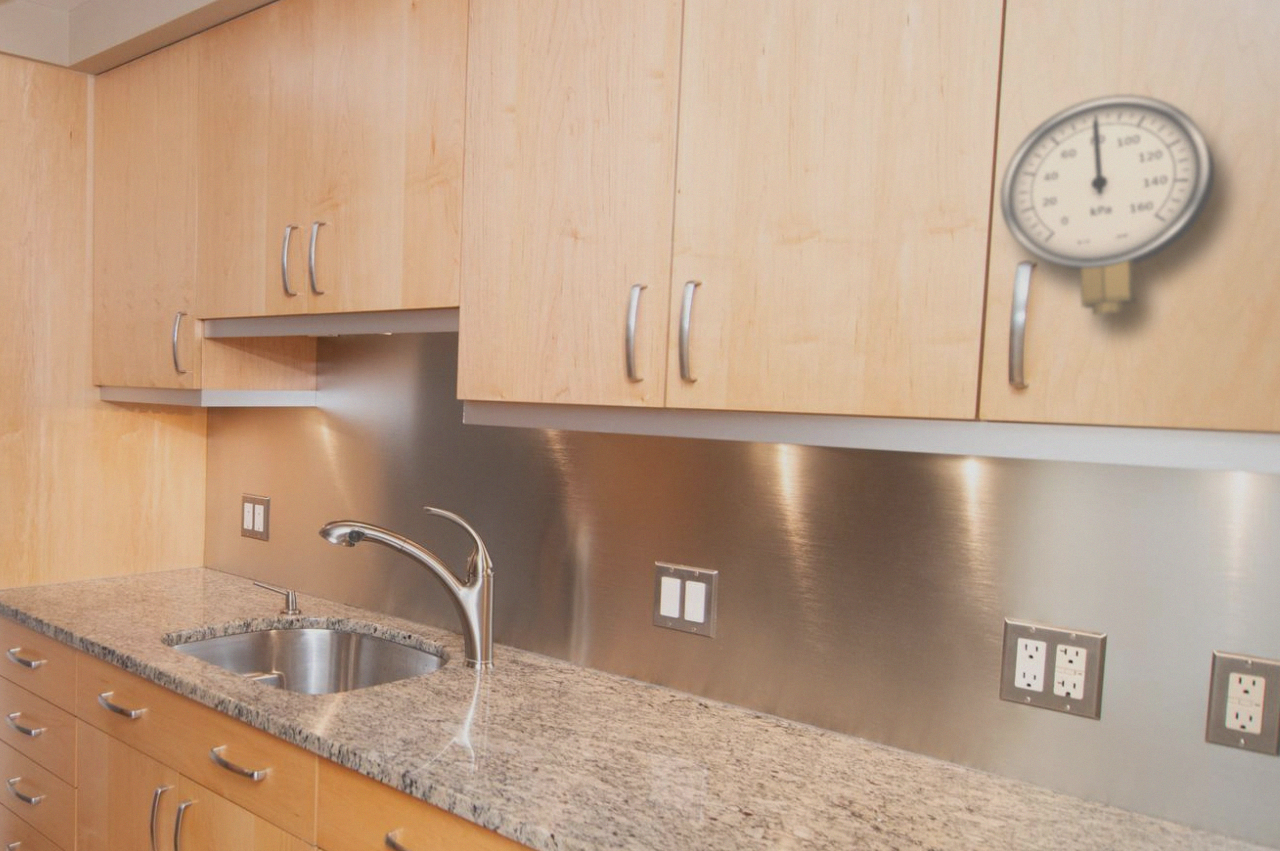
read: 80; kPa
